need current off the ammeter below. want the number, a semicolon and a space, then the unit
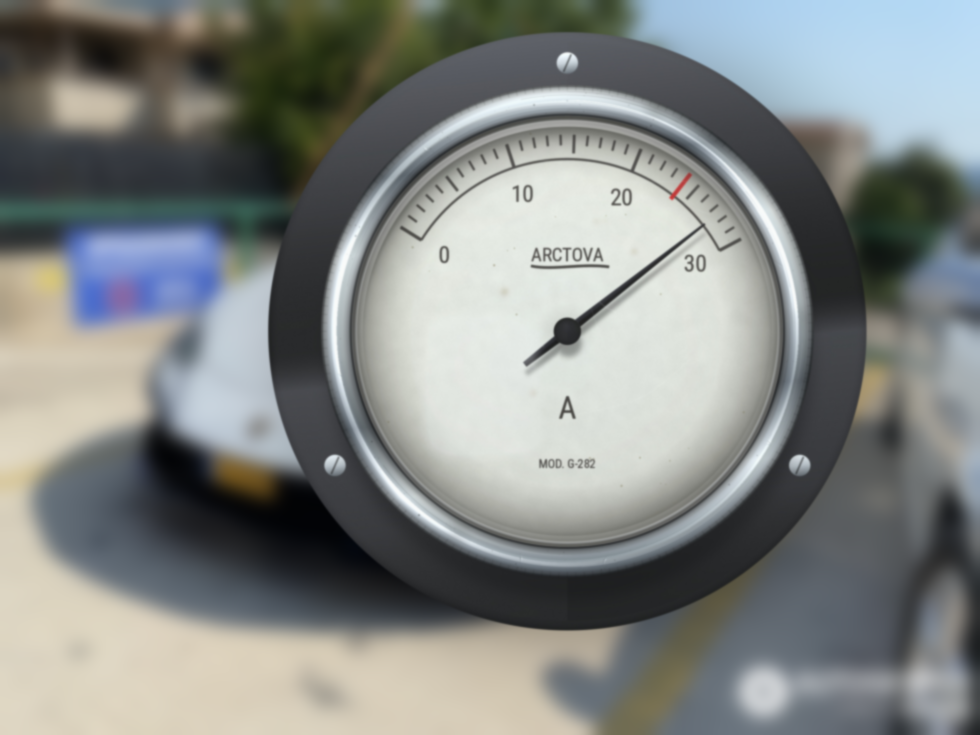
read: 27.5; A
